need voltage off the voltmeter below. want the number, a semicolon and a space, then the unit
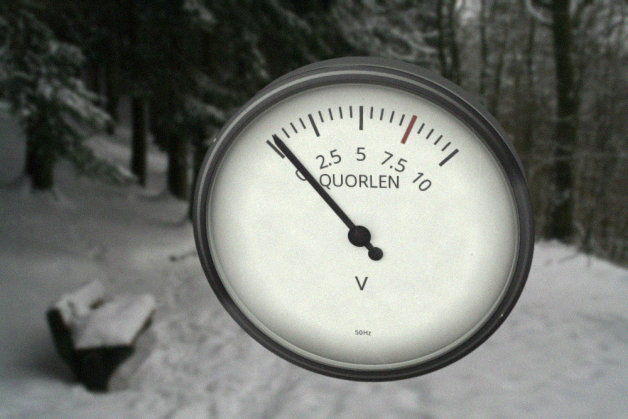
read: 0.5; V
